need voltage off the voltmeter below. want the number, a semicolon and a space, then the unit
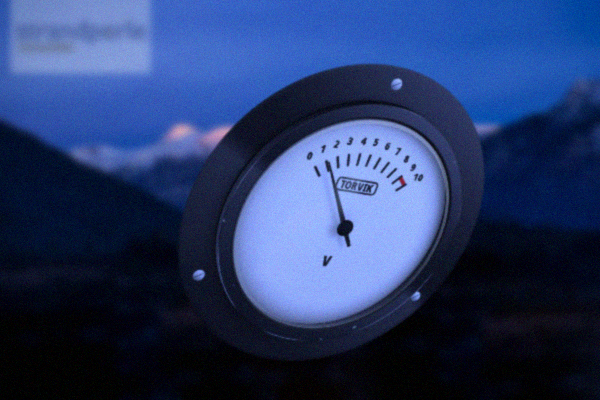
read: 1; V
